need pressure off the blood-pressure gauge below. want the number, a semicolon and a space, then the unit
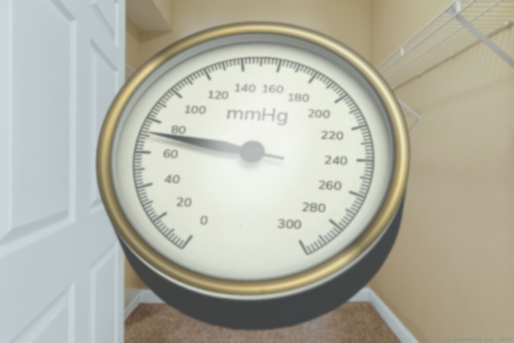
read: 70; mmHg
